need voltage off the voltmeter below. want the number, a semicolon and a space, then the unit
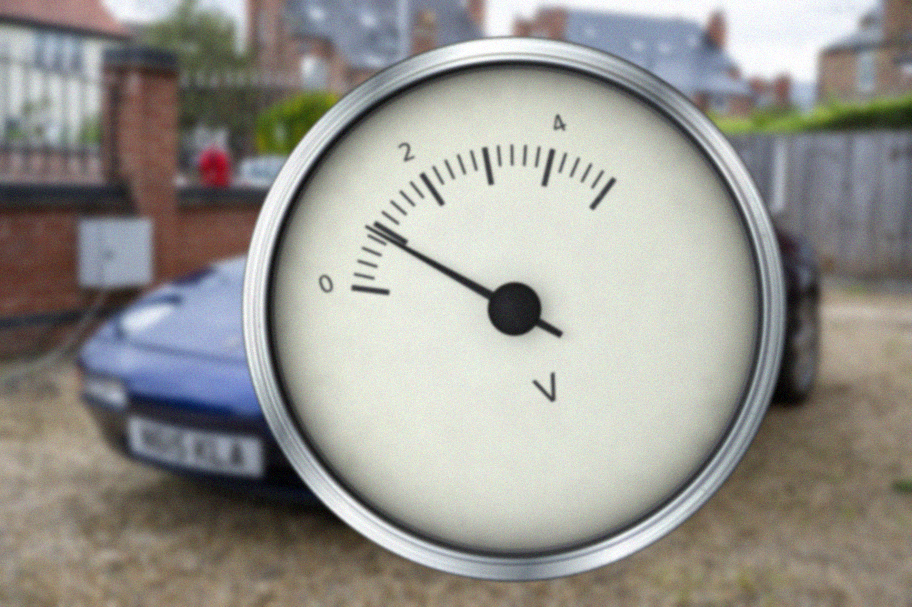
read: 0.9; V
